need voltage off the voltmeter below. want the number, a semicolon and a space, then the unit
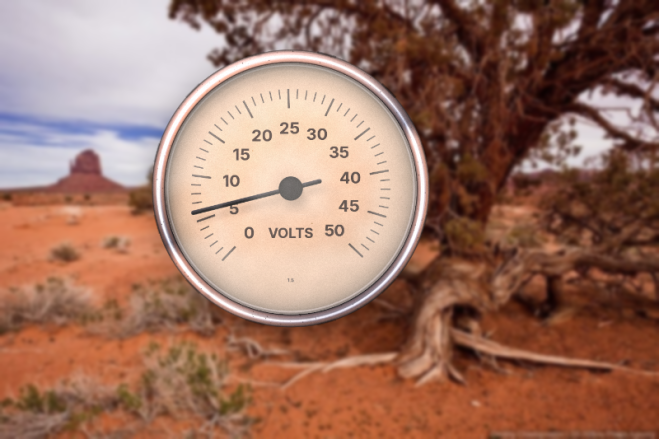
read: 6; V
